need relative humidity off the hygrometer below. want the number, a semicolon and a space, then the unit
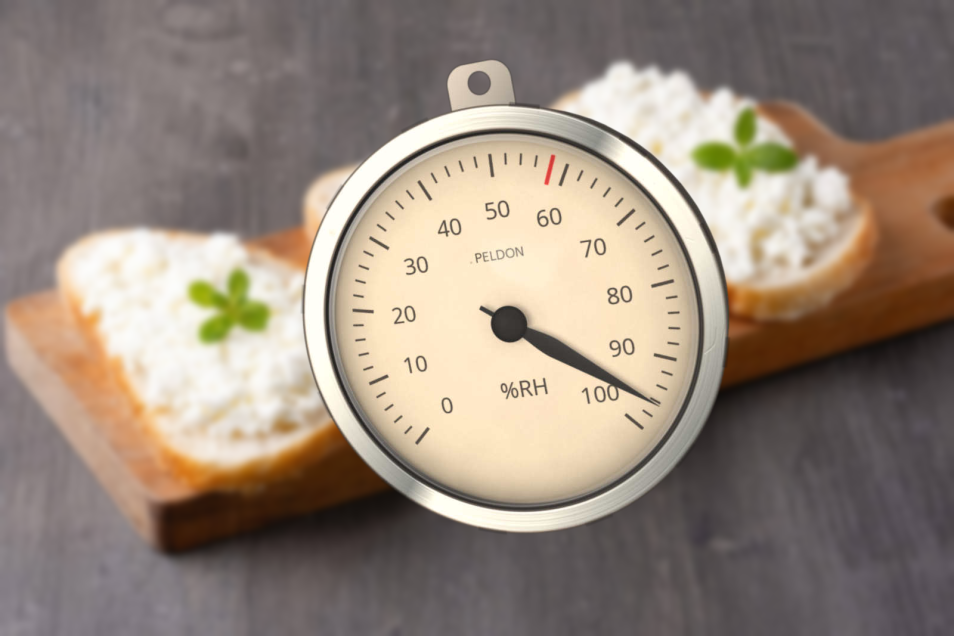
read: 96; %
